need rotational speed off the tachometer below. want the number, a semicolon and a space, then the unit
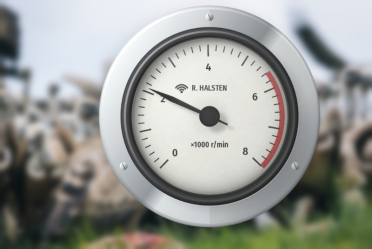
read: 2100; rpm
